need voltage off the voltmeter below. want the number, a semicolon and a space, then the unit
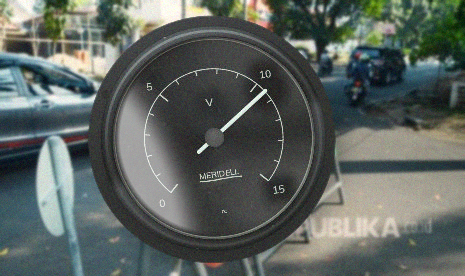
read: 10.5; V
